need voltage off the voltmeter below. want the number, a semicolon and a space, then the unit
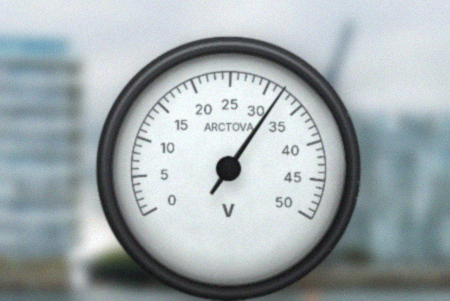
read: 32; V
